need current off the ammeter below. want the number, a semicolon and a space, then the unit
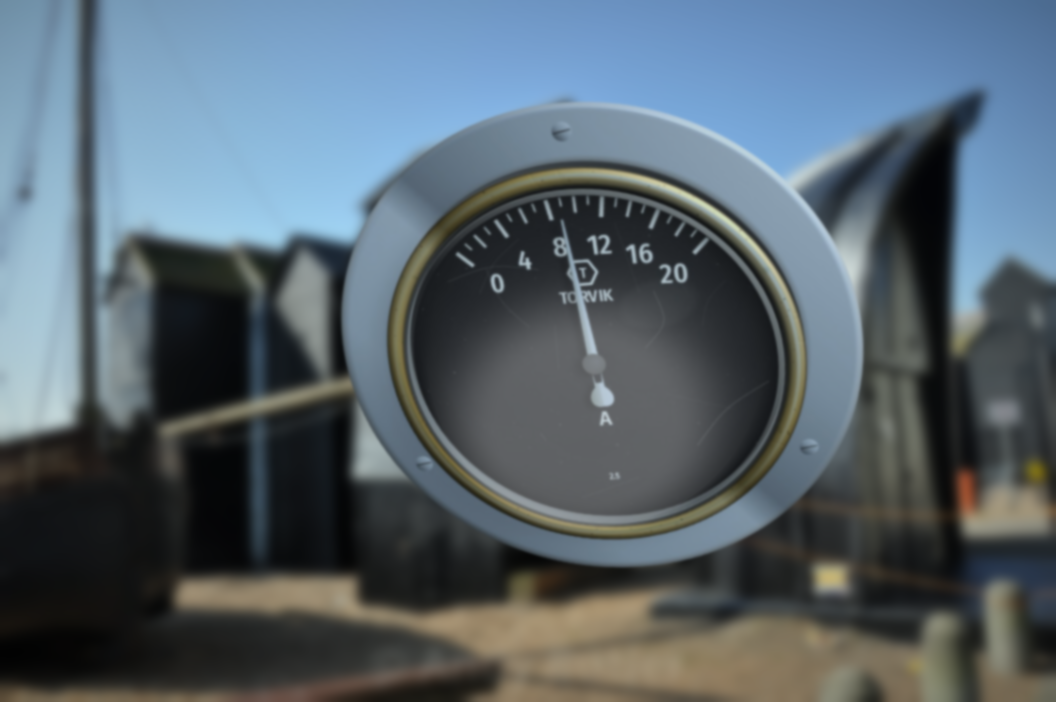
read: 9; A
